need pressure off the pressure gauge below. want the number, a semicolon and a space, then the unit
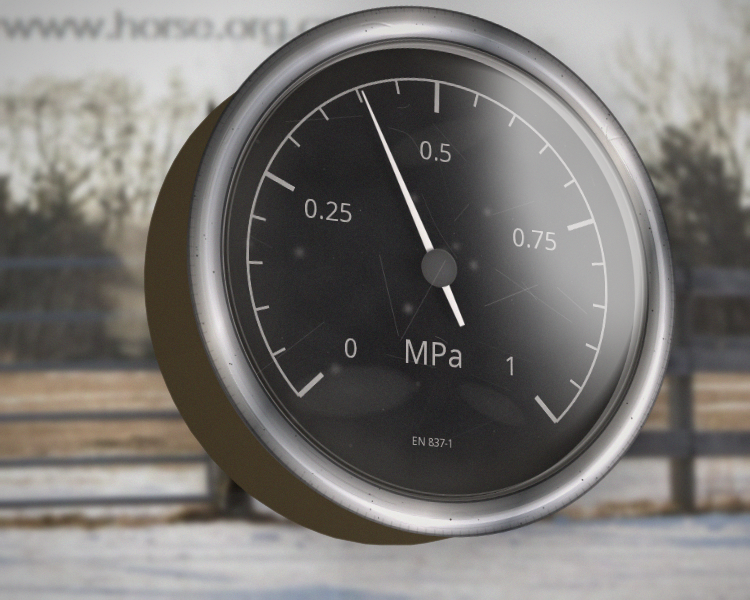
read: 0.4; MPa
